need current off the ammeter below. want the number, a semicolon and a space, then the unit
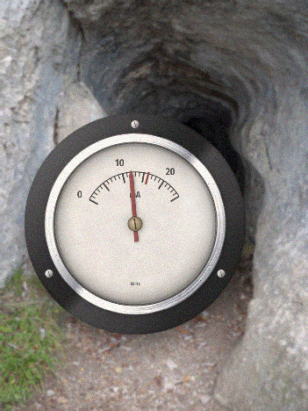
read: 12; mA
